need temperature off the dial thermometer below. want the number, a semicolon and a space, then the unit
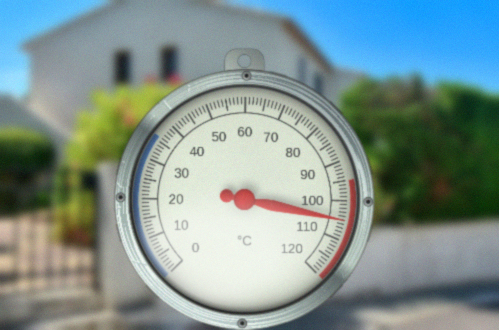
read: 105; °C
